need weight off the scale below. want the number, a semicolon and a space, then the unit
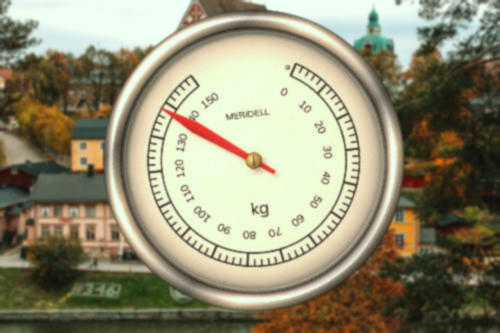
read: 138; kg
